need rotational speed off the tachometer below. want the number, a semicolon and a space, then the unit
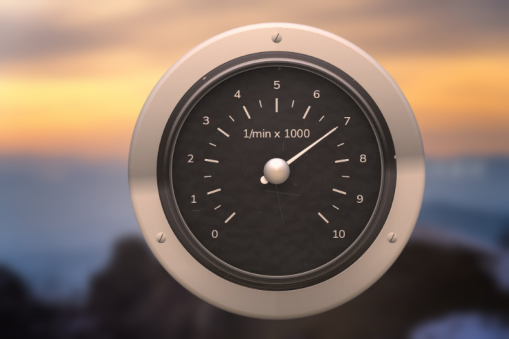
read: 7000; rpm
